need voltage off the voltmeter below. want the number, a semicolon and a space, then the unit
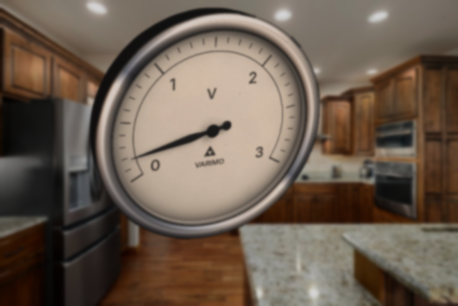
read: 0.2; V
